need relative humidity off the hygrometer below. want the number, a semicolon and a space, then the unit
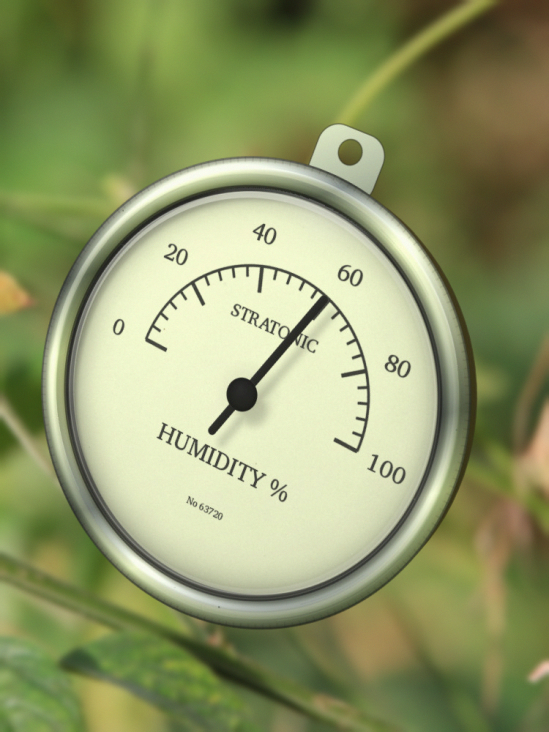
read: 60; %
